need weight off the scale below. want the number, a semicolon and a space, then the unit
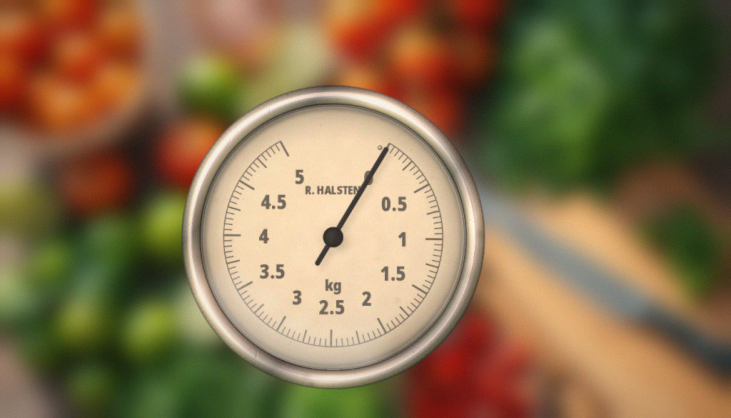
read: 0; kg
